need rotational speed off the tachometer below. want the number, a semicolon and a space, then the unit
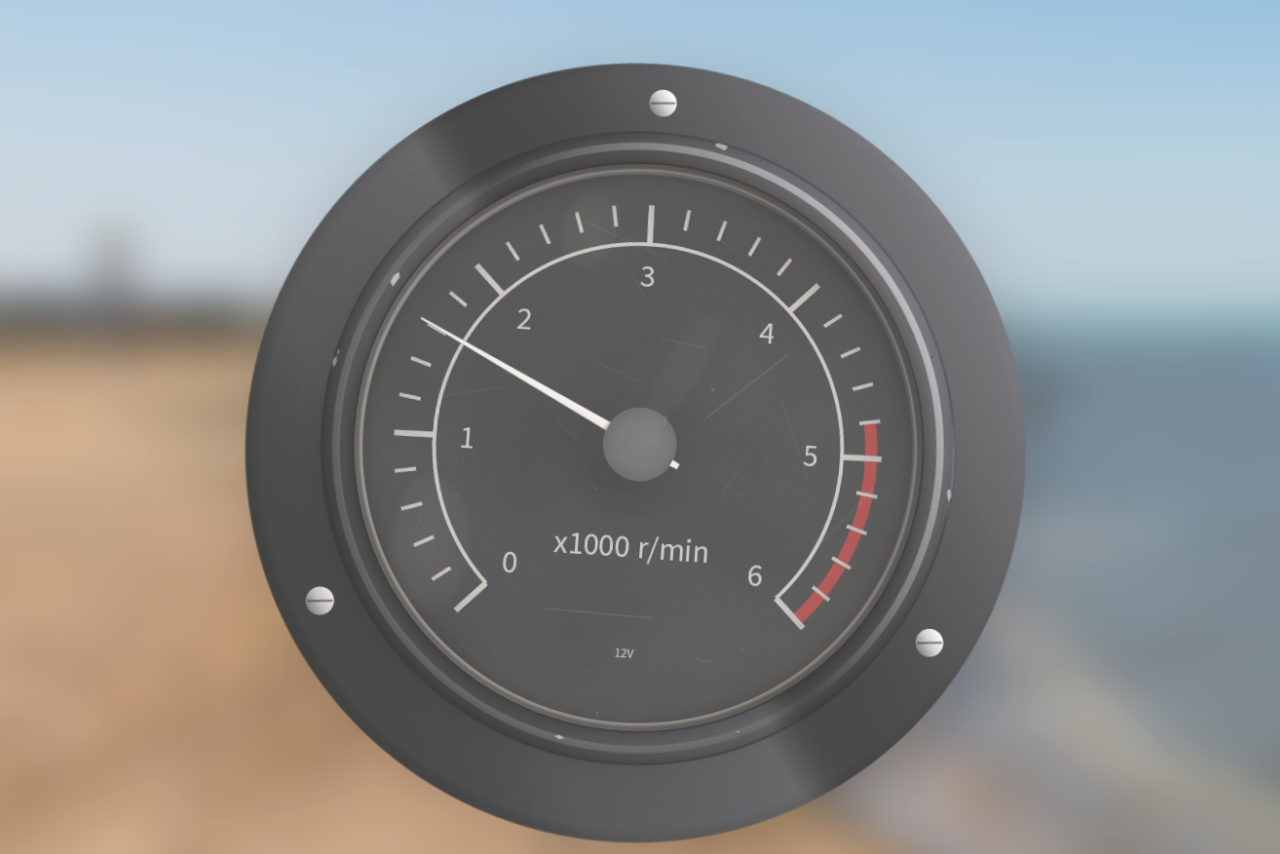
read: 1600; rpm
